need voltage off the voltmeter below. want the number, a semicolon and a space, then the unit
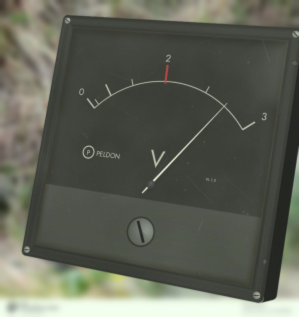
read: 2.75; V
